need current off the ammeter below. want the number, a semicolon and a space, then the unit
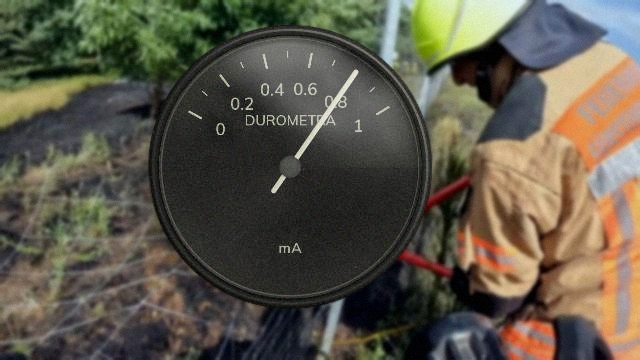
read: 0.8; mA
